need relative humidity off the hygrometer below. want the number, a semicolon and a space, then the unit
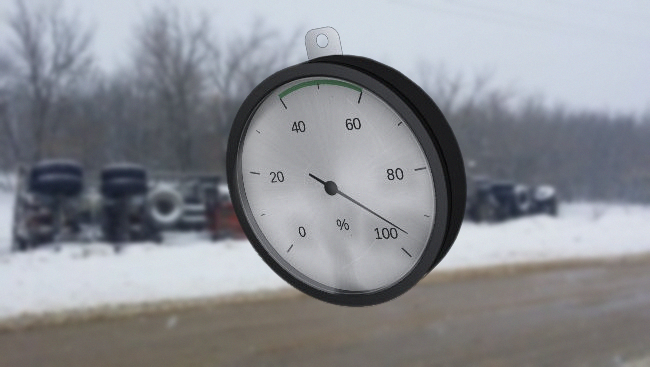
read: 95; %
